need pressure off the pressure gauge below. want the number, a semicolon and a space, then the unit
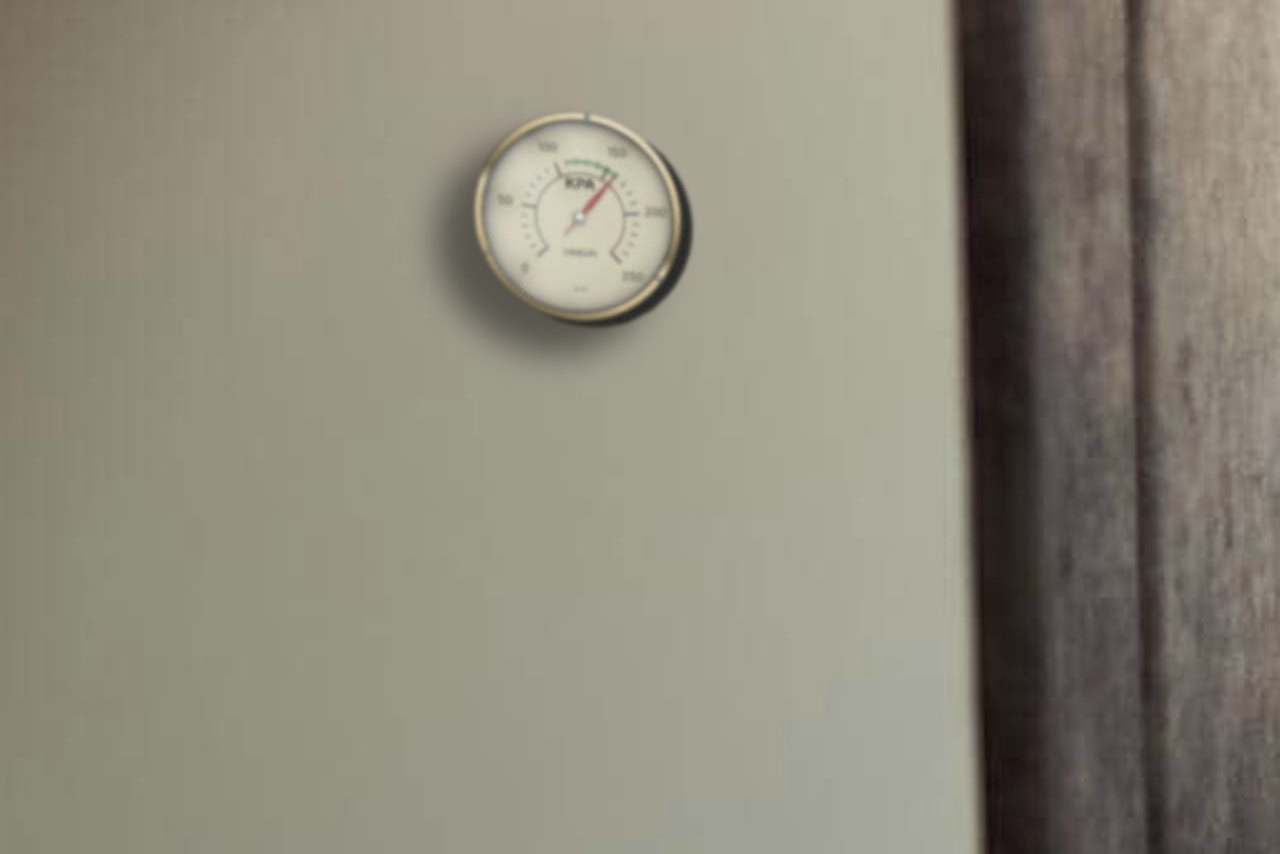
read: 160; kPa
